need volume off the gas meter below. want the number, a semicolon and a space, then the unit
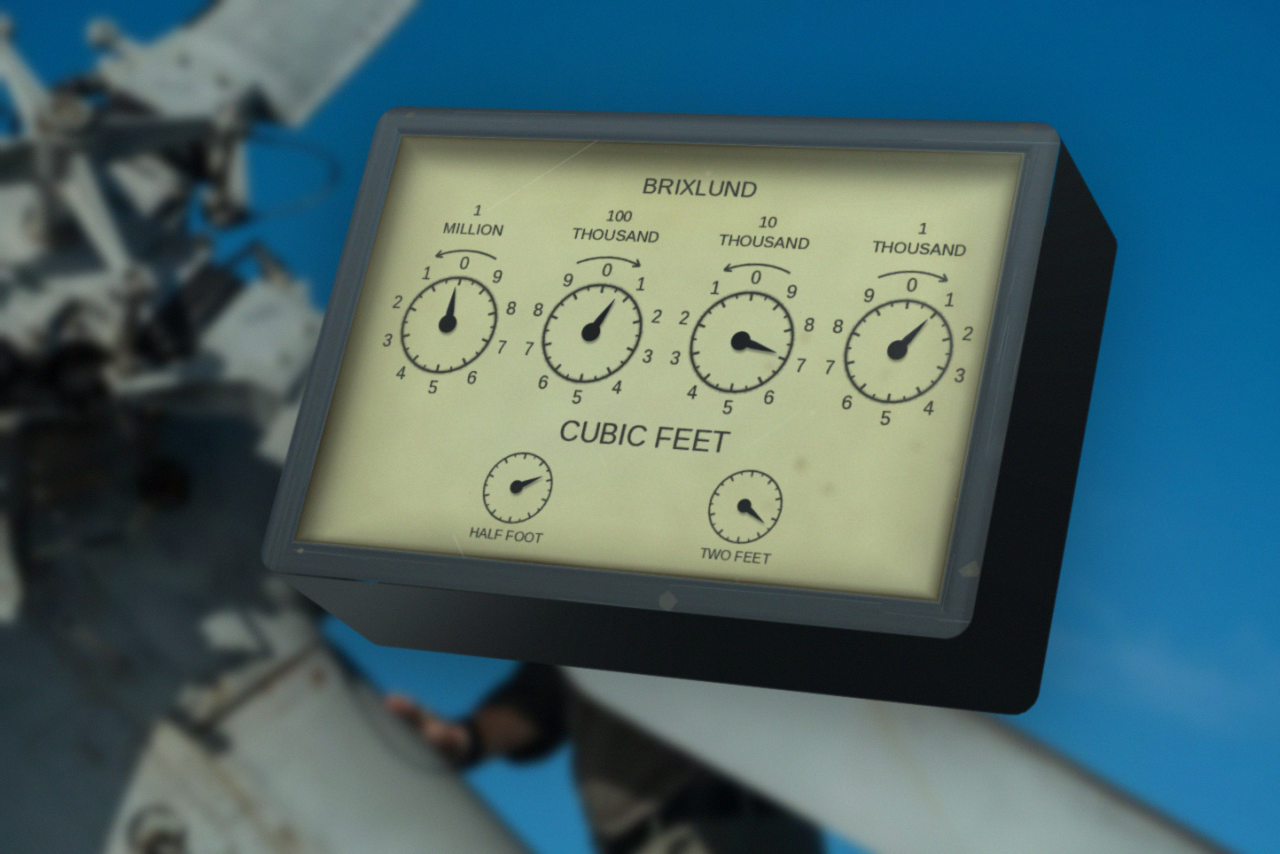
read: 7100; ft³
